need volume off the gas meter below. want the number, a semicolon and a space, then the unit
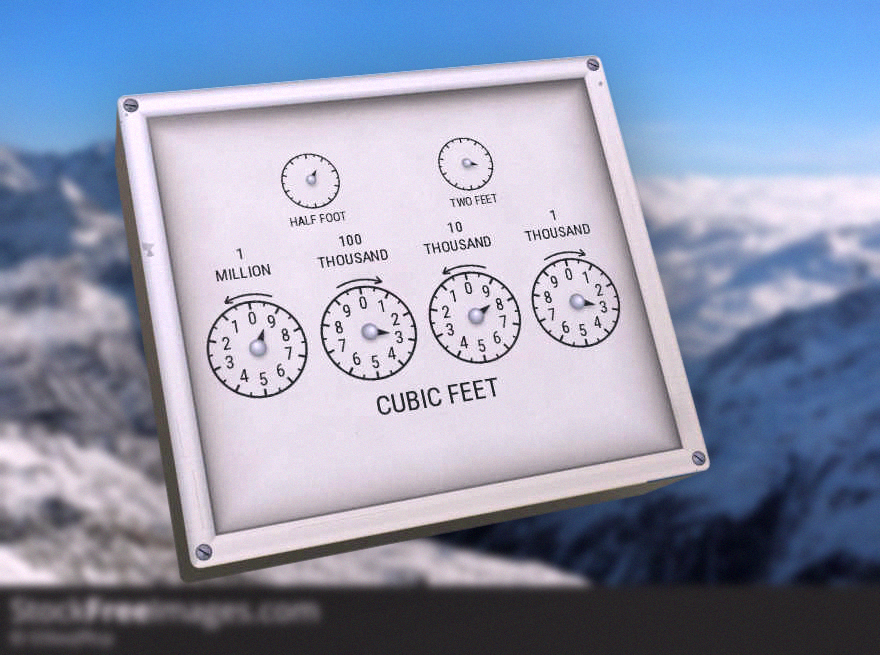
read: 928300; ft³
